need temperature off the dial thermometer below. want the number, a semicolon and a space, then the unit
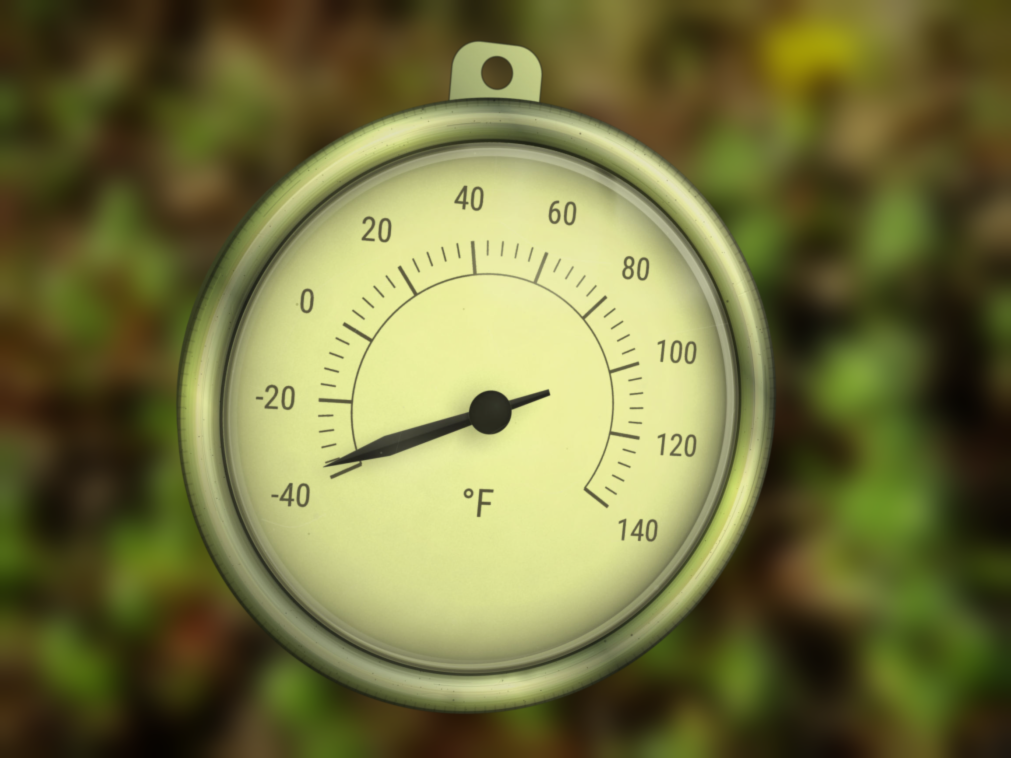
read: -36; °F
